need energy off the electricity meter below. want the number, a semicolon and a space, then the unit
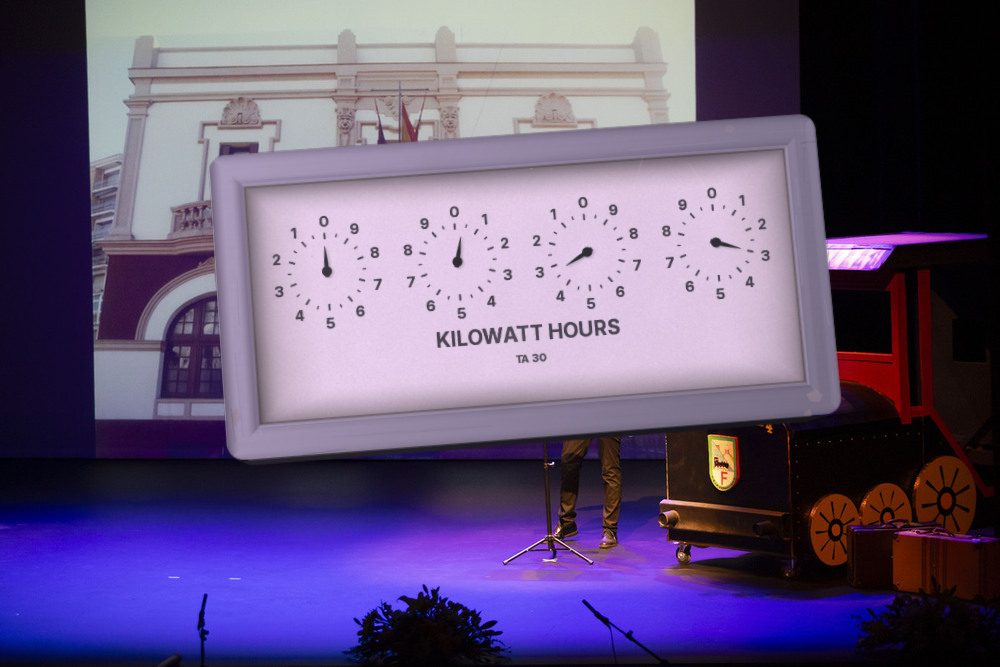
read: 33; kWh
